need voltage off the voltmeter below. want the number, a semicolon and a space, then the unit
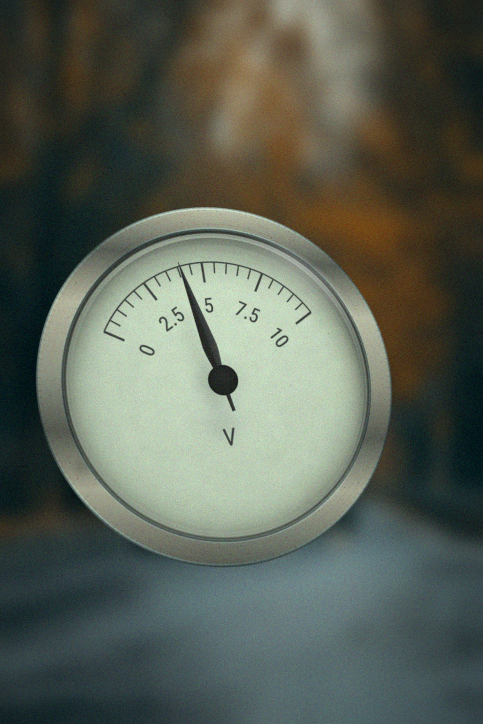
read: 4; V
